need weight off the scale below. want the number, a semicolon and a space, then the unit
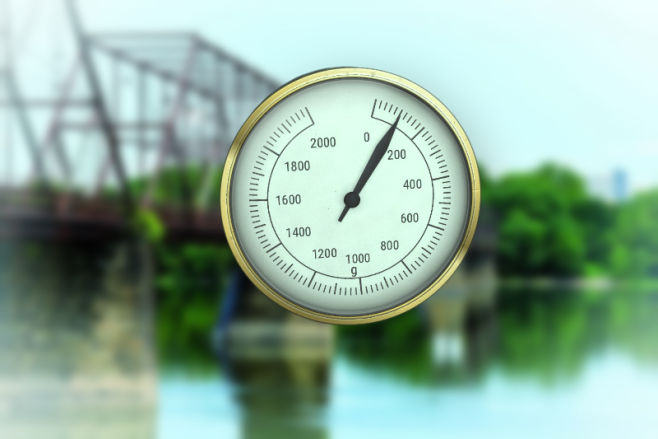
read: 100; g
